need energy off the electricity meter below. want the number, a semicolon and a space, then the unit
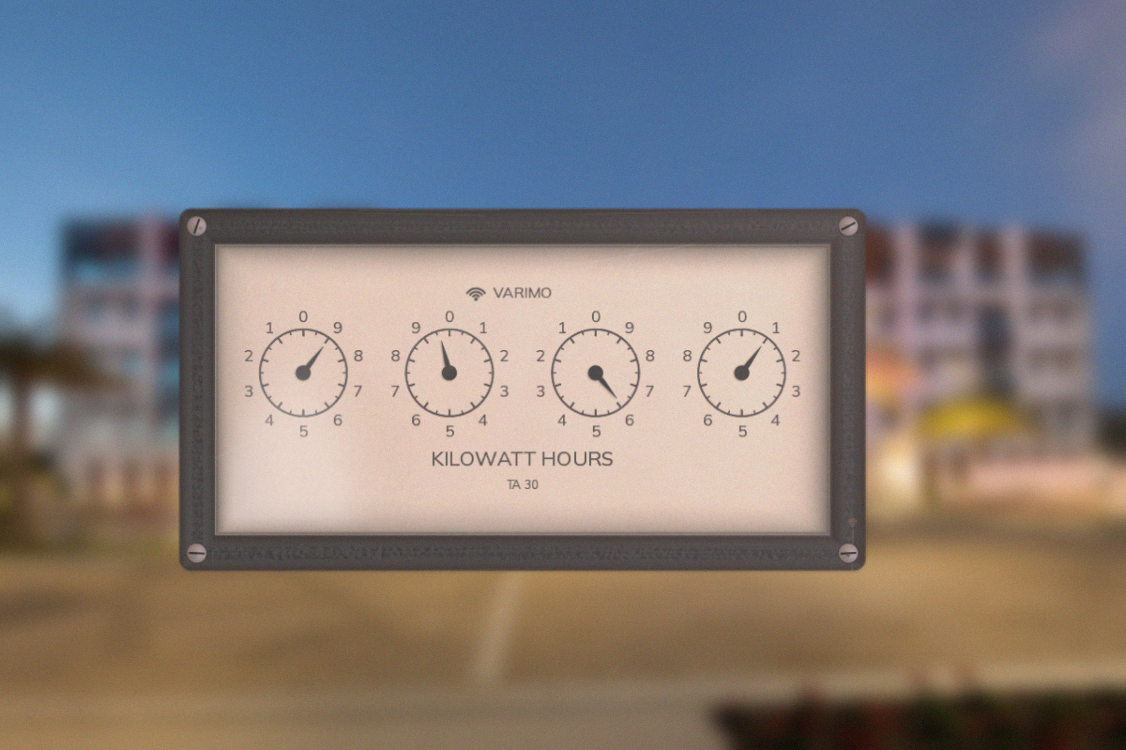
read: 8961; kWh
